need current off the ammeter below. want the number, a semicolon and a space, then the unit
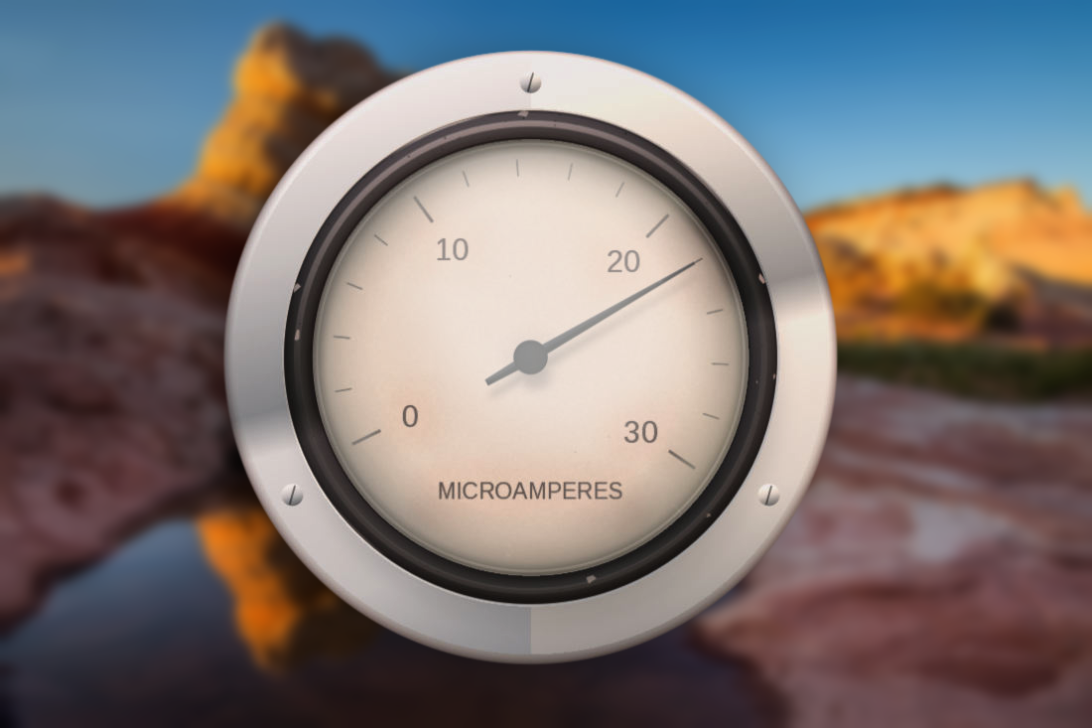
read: 22; µA
